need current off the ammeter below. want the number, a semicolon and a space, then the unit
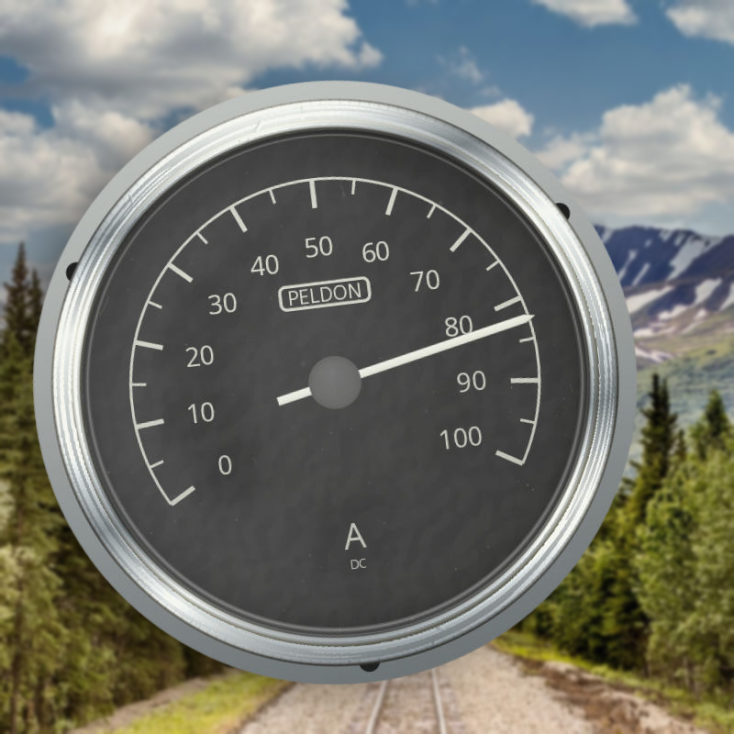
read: 82.5; A
